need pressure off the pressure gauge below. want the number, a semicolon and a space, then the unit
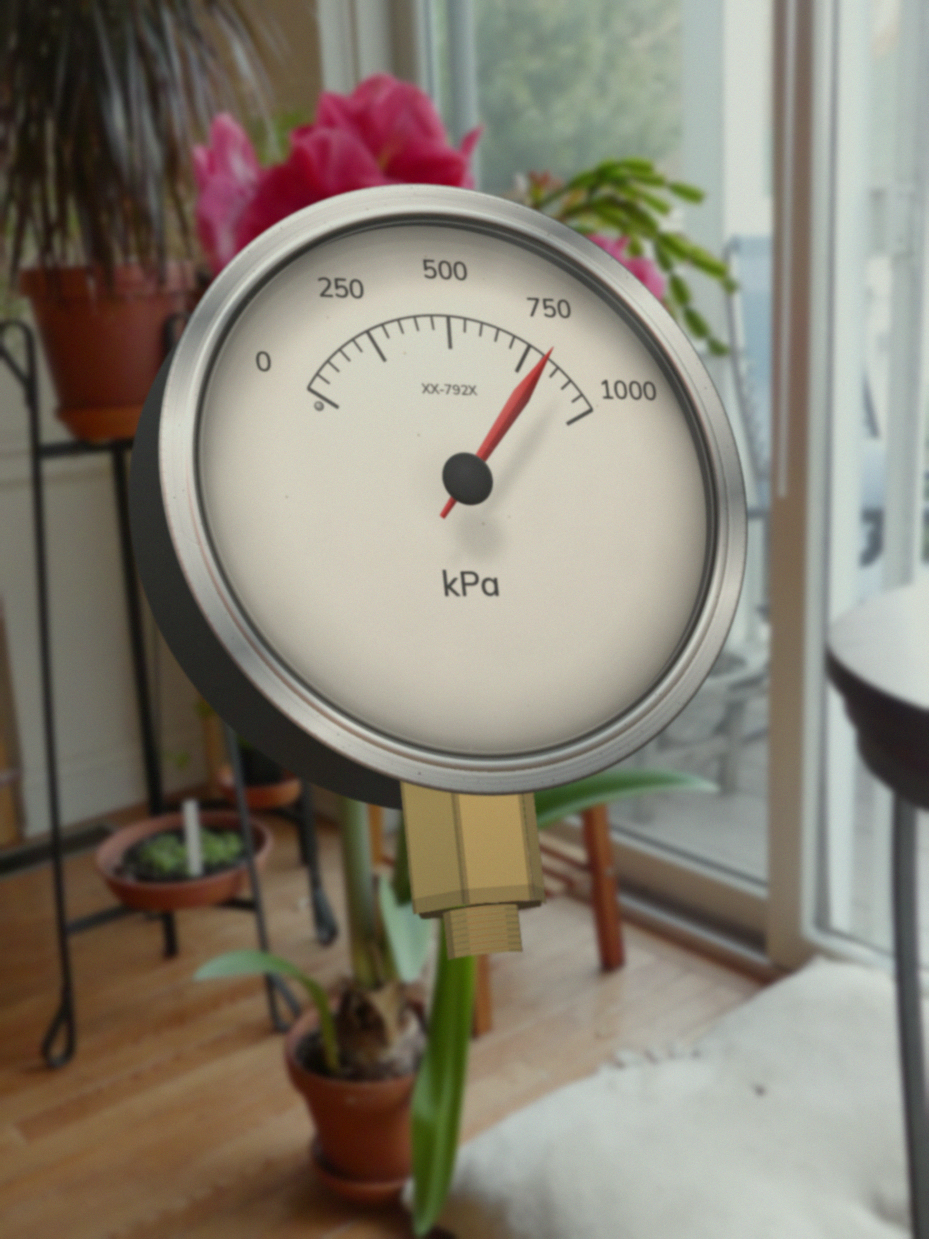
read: 800; kPa
